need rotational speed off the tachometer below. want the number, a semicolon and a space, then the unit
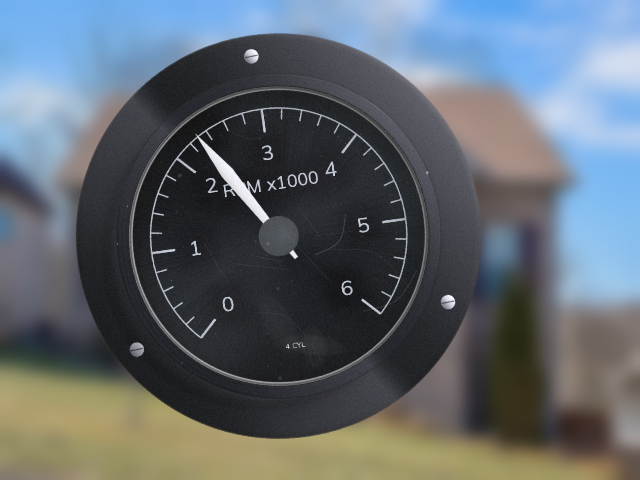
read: 2300; rpm
